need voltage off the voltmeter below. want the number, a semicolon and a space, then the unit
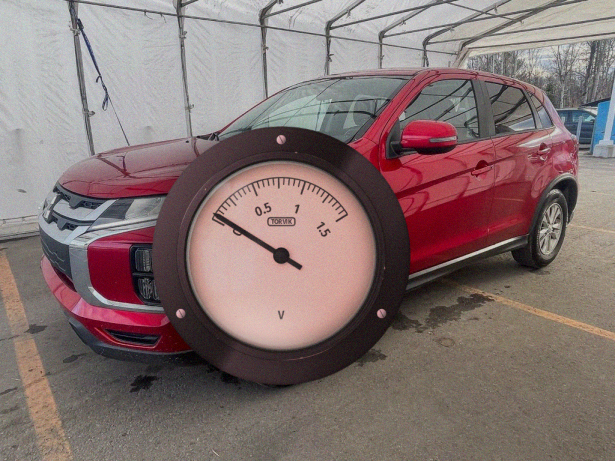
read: 0.05; V
